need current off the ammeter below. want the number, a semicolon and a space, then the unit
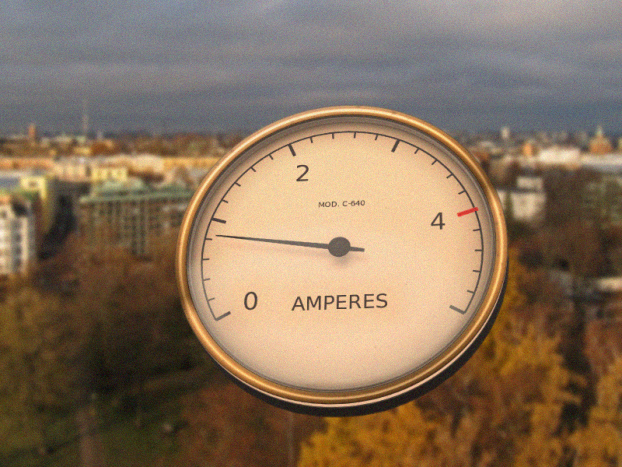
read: 0.8; A
